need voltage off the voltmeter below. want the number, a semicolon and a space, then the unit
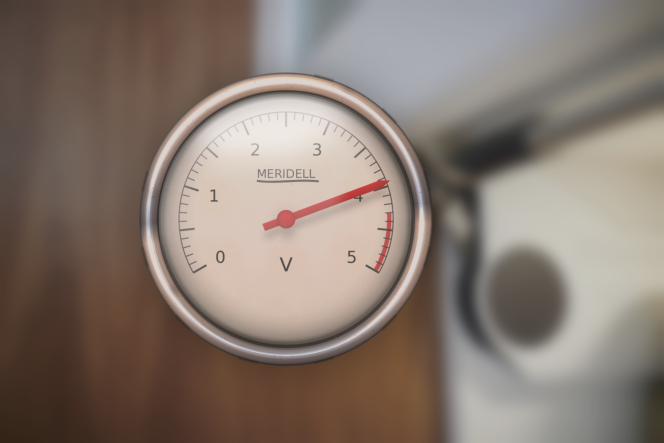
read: 3.95; V
